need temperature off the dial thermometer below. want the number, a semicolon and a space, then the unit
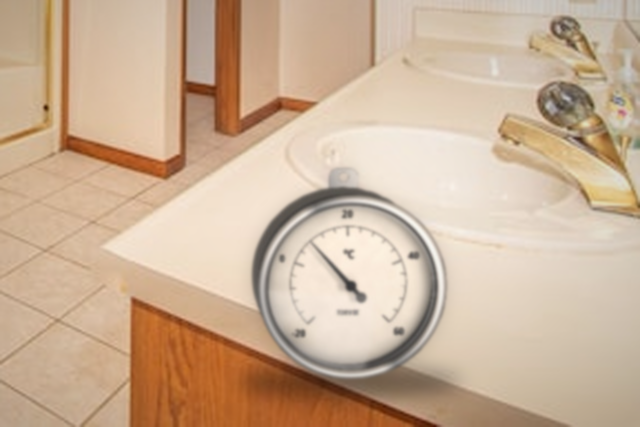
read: 8; °C
